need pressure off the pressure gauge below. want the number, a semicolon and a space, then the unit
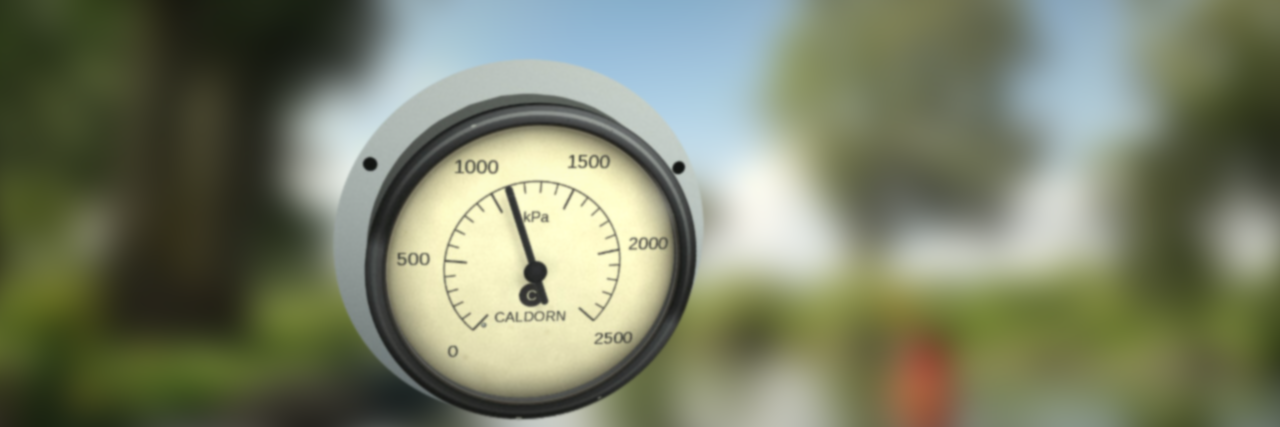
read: 1100; kPa
